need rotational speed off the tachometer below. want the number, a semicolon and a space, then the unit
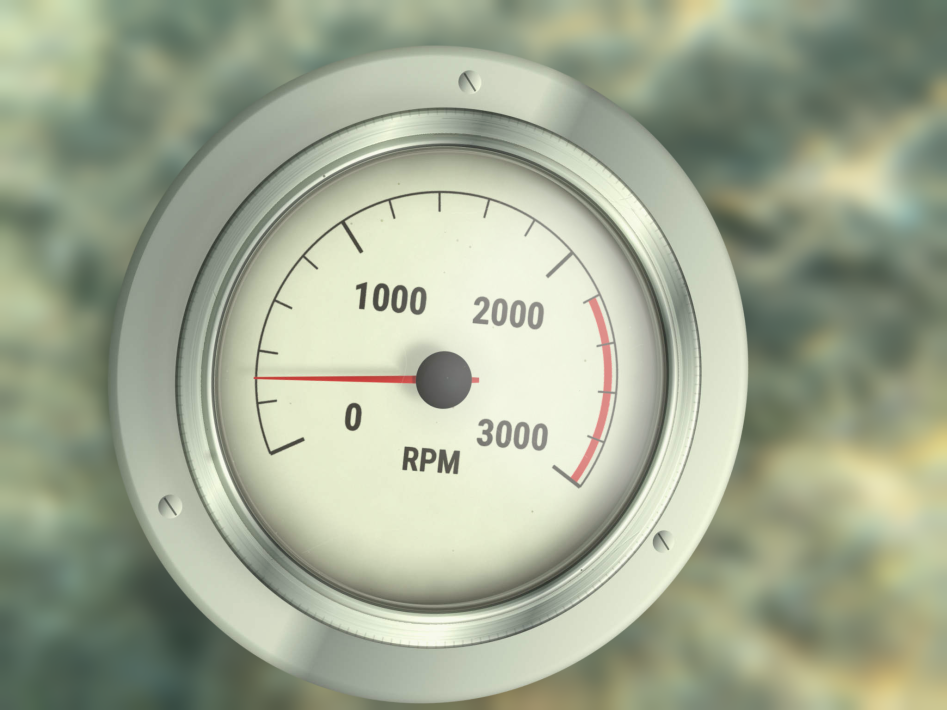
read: 300; rpm
